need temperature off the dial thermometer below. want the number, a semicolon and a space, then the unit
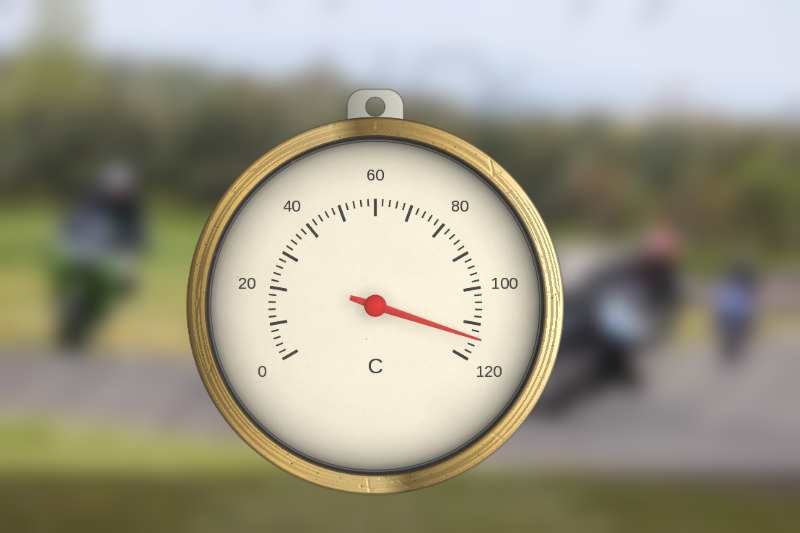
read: 114; °C
